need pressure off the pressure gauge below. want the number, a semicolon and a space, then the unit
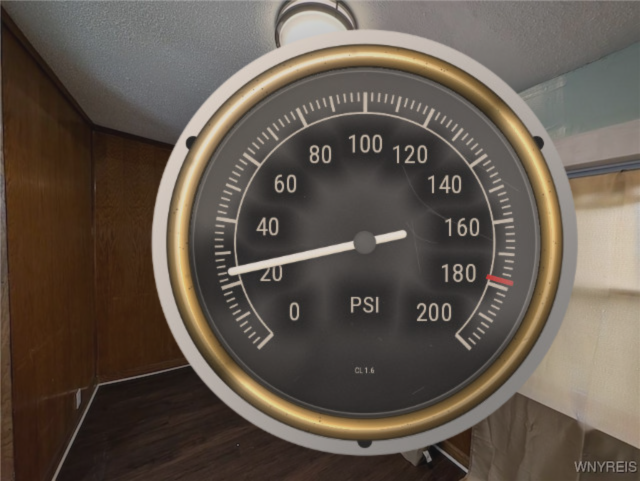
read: 24; psi
